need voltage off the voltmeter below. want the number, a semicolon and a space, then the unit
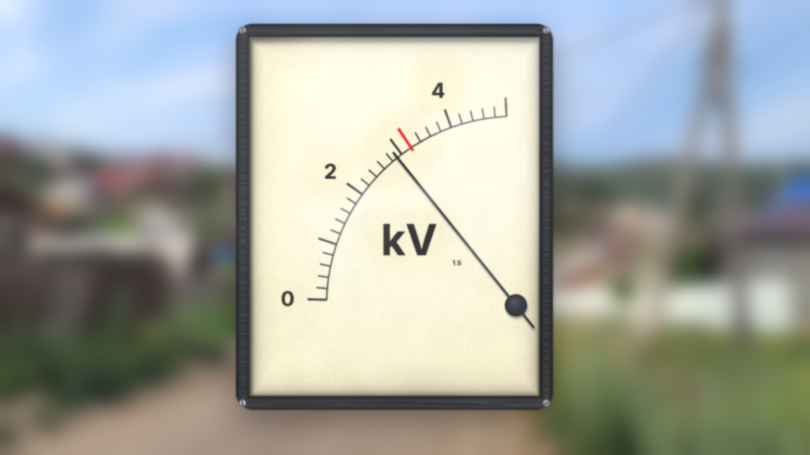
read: 2.9; kV
